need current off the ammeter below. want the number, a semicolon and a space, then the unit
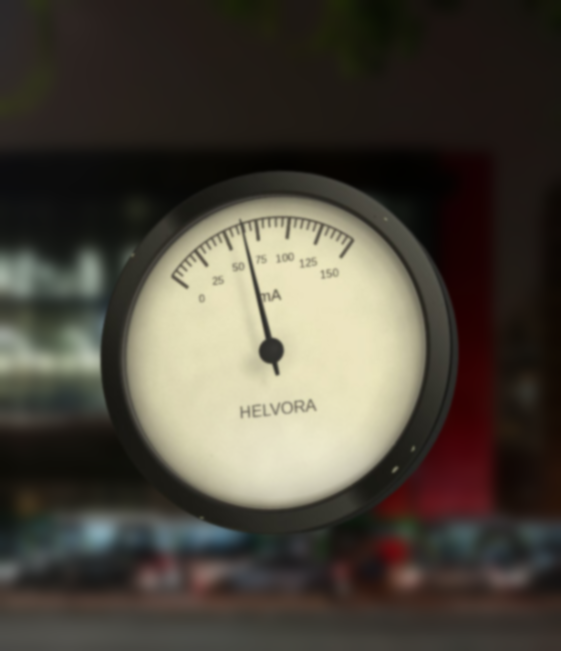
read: 65; mA
